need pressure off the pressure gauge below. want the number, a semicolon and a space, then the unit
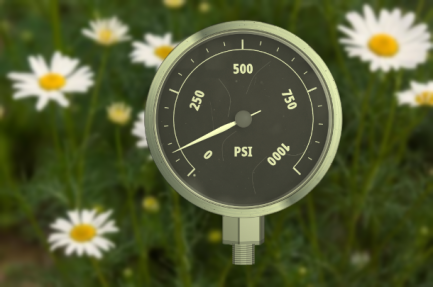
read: 75; psi
